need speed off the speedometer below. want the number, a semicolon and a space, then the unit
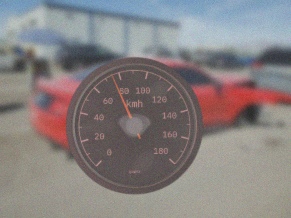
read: 75; km/h
